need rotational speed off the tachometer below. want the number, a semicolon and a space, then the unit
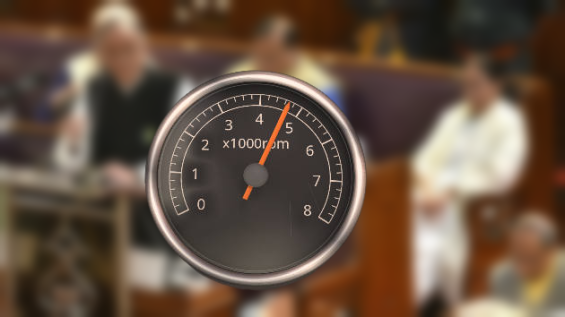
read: 4700; rpm
